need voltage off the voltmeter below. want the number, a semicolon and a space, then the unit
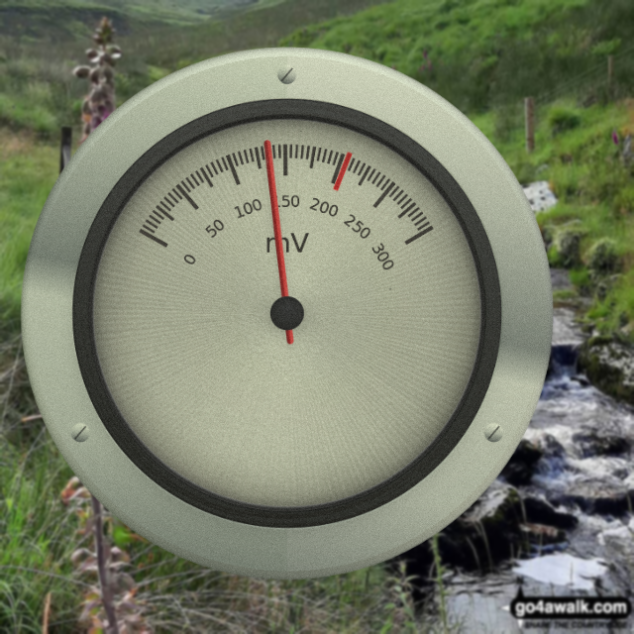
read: 135; mV
